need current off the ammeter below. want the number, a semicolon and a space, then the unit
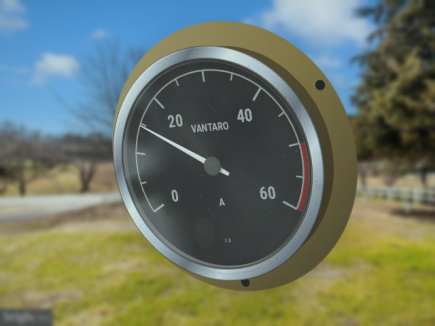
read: 15; A
